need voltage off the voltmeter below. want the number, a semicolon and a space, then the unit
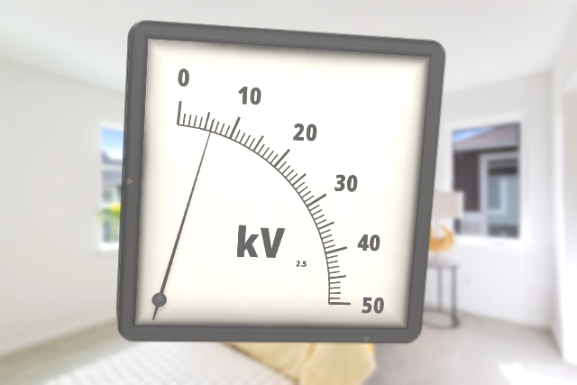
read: 6; kV
